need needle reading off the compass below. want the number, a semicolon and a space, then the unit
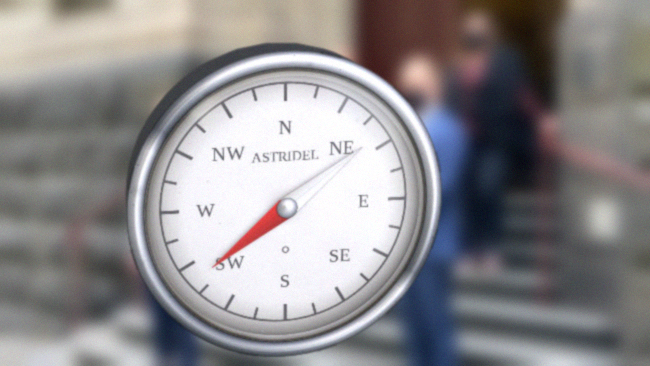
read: 232.5; °
